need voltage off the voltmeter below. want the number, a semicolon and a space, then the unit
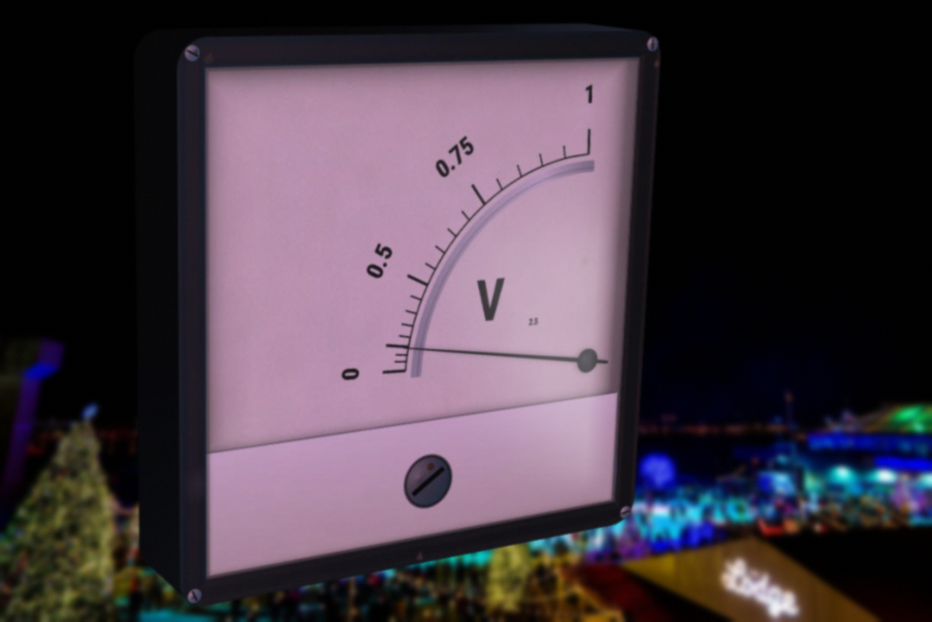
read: 0.25; V
